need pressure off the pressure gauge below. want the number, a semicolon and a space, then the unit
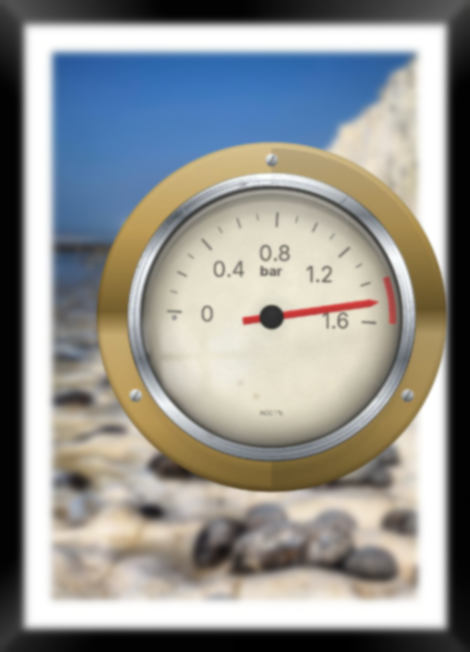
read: 1.5; bar
